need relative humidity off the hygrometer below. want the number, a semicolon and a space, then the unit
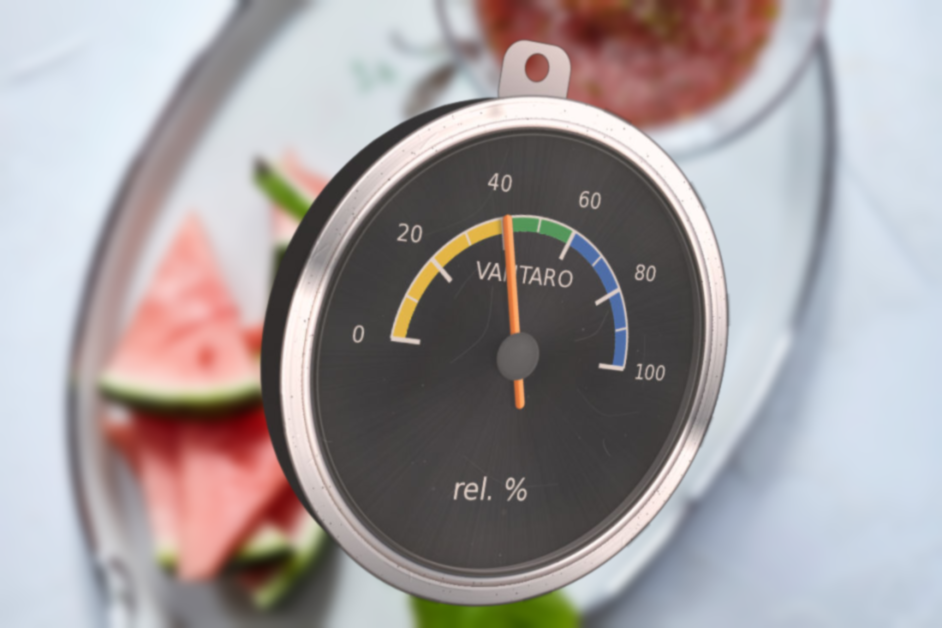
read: 40; %
